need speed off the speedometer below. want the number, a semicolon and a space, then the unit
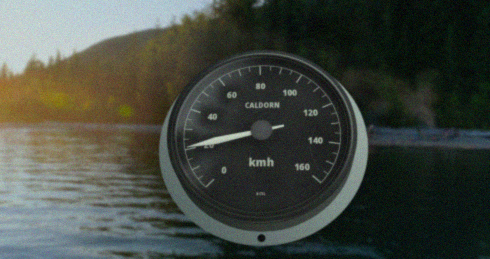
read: 20; km/h
